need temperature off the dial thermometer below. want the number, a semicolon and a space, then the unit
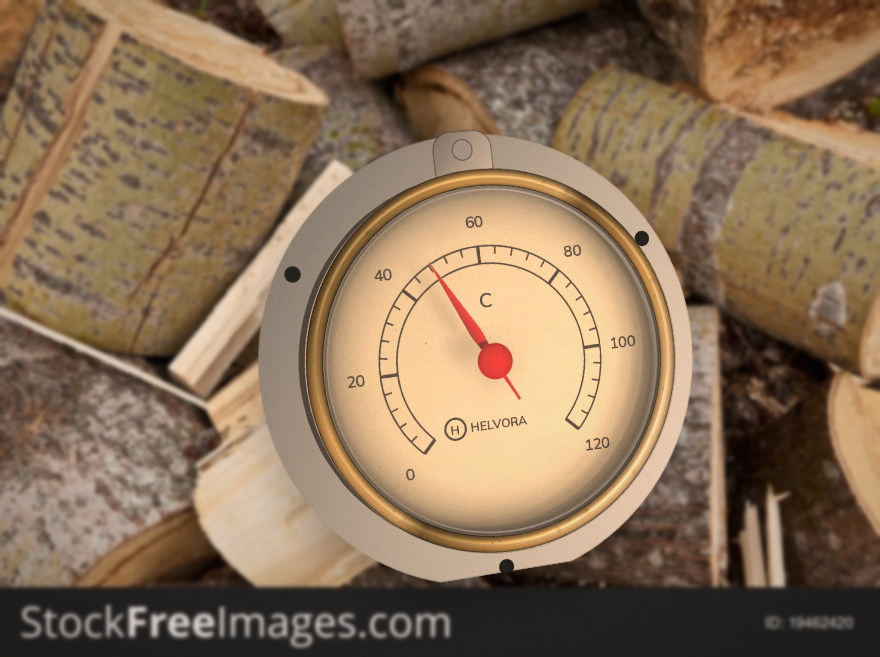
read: 48; °C
